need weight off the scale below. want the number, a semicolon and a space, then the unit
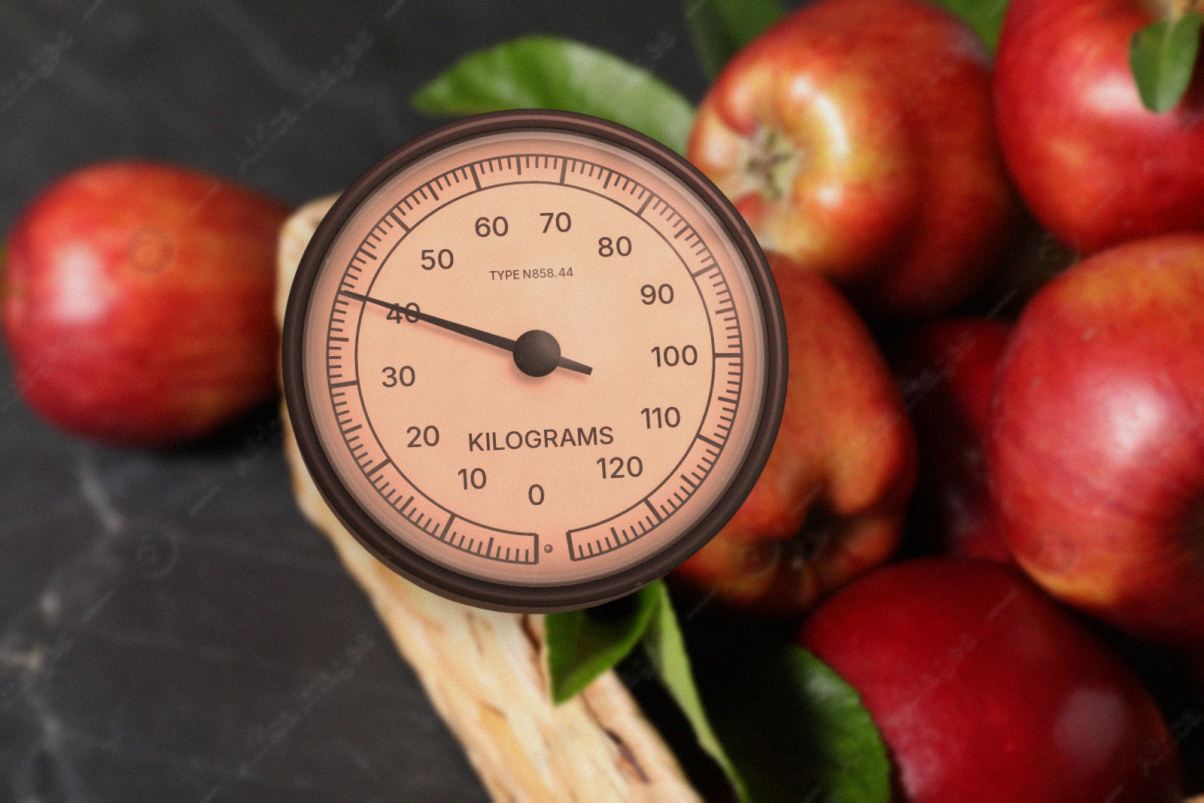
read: 40; kg
